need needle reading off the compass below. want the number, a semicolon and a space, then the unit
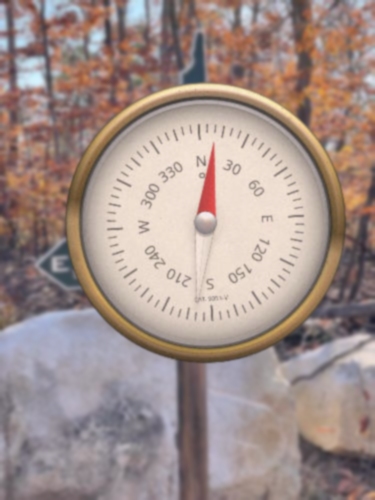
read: 10; °
